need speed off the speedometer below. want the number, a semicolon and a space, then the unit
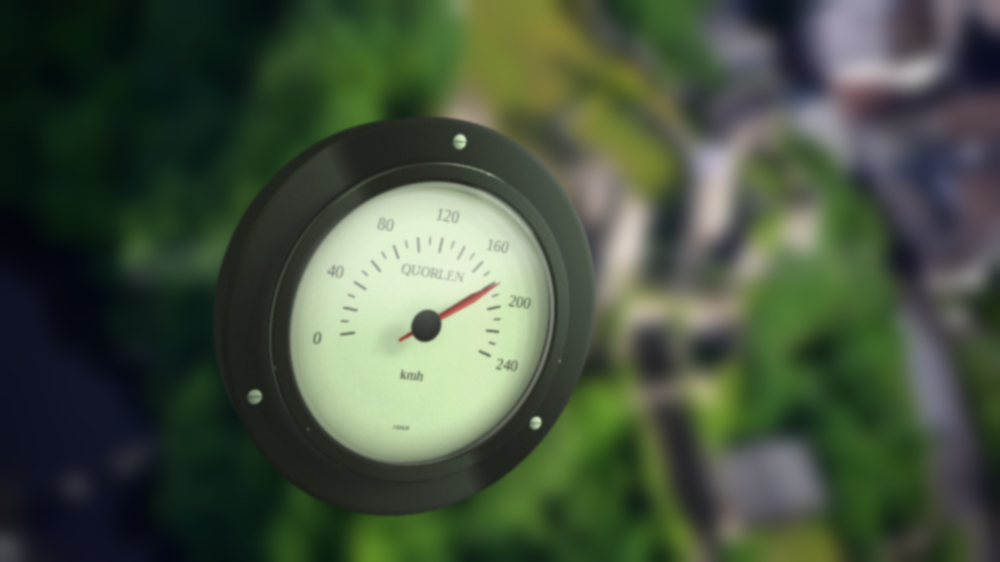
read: 180; km/h
